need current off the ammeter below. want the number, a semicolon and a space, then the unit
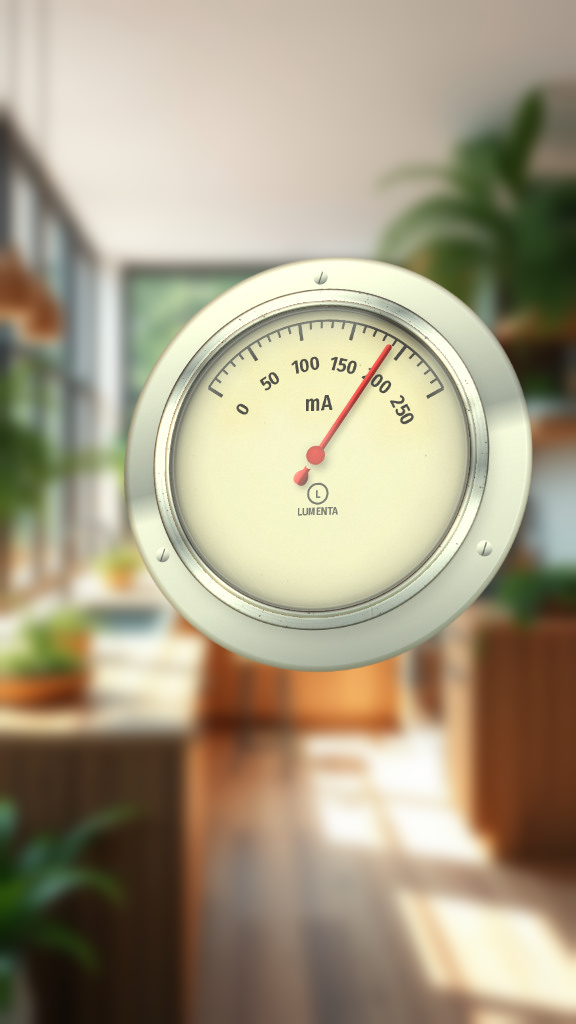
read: 190; mA
